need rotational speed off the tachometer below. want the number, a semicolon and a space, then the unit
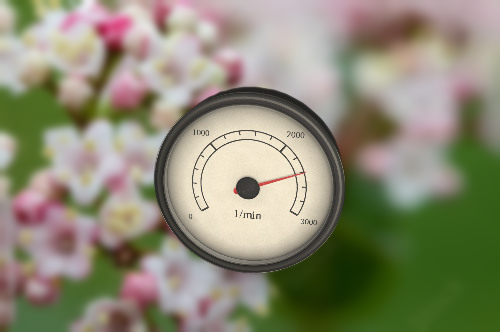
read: 2400; rpm
